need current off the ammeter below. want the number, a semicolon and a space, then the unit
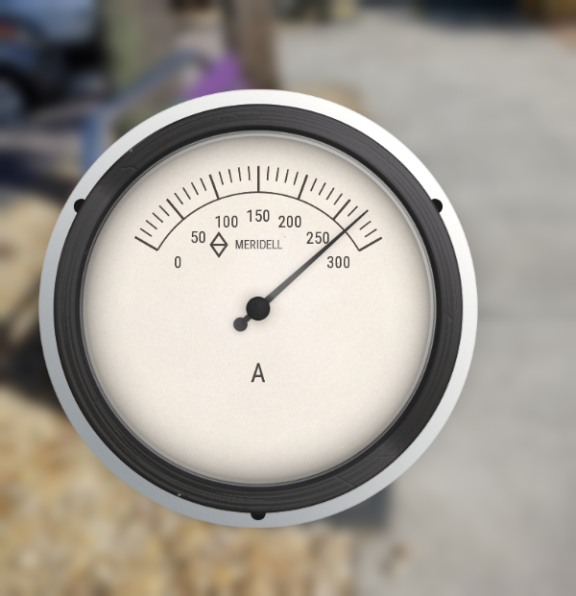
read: 270; A
